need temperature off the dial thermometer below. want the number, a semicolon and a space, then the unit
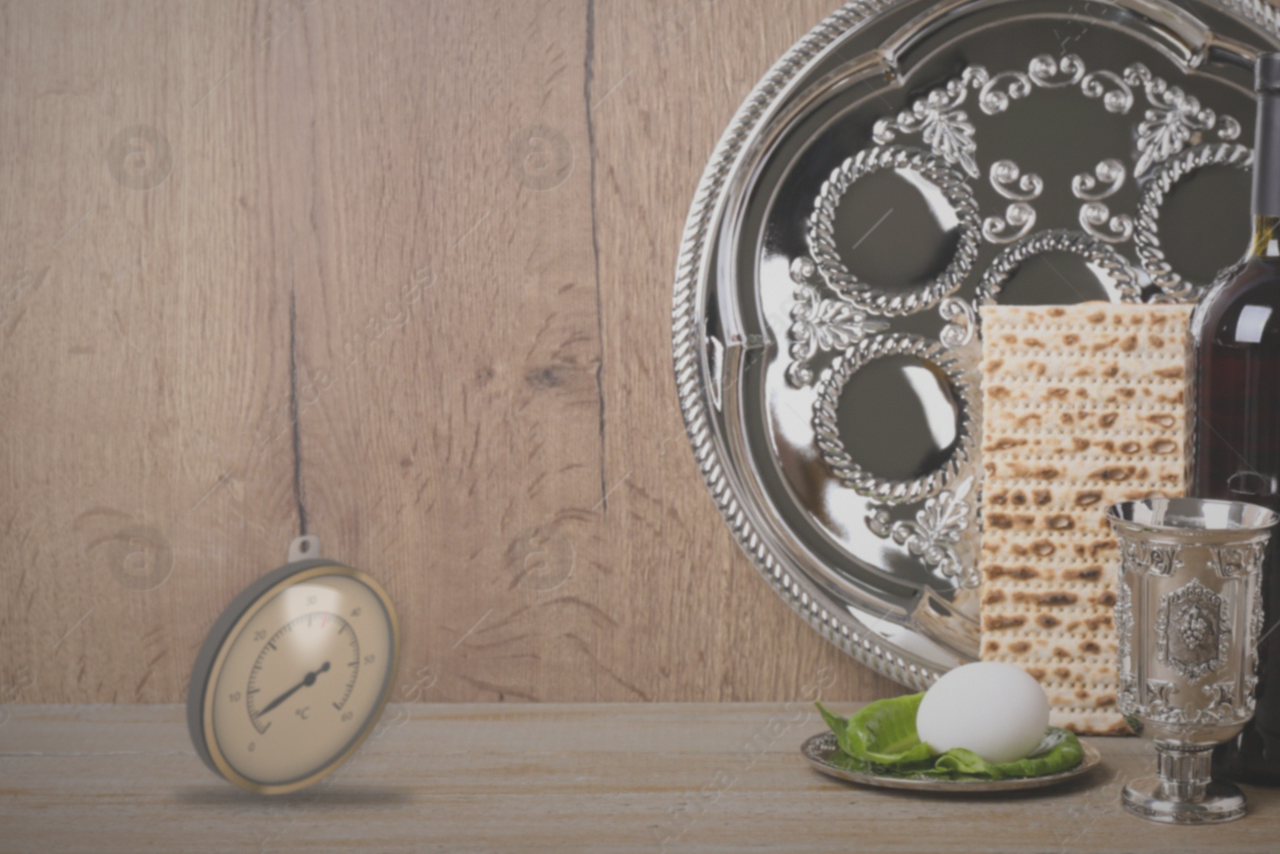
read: 5; °C
